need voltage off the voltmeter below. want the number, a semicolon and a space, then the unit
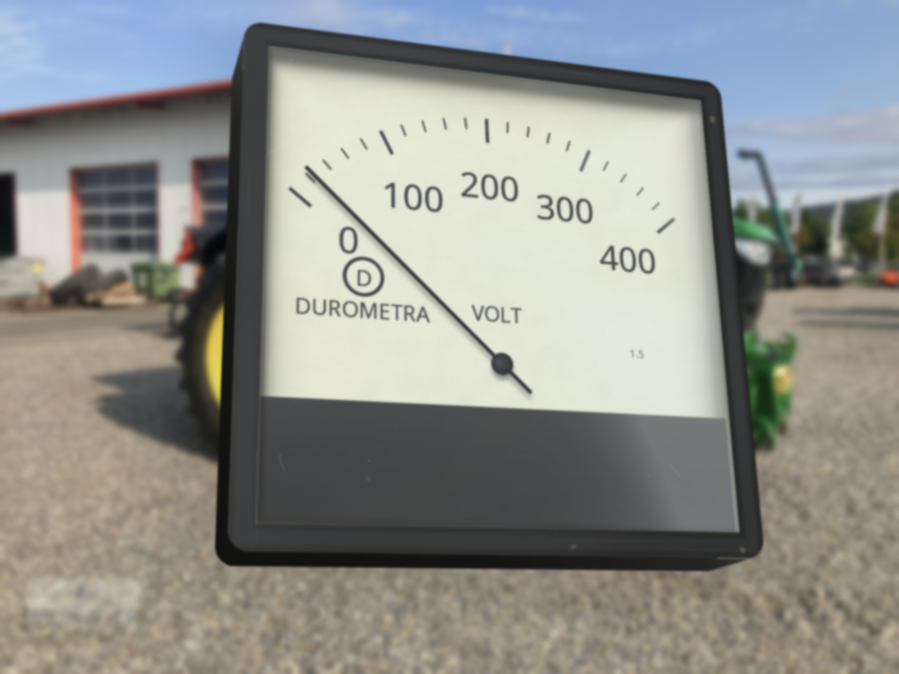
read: 20; V
